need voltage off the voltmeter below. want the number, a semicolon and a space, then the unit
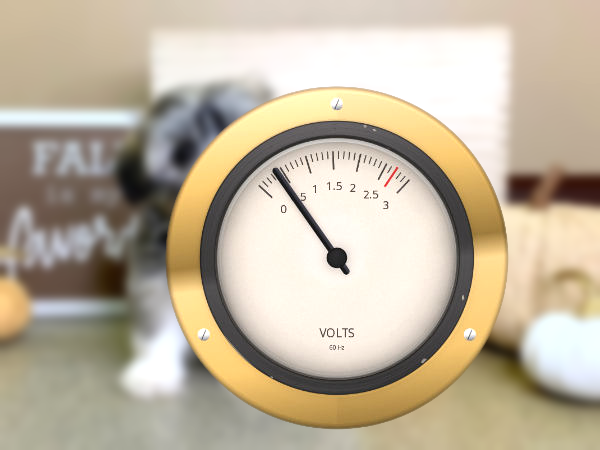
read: 0.4; V
